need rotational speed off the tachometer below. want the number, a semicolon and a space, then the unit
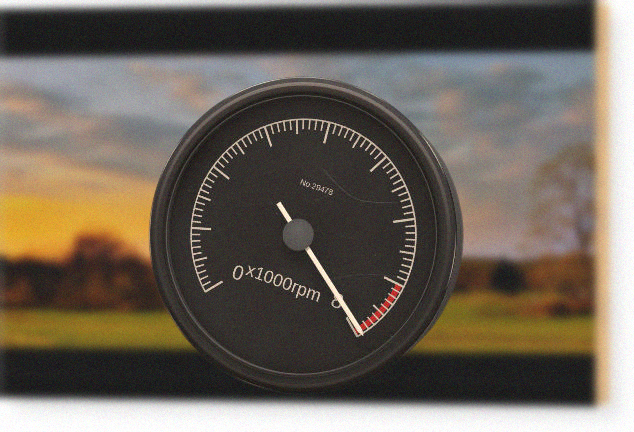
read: 7900; rpm
